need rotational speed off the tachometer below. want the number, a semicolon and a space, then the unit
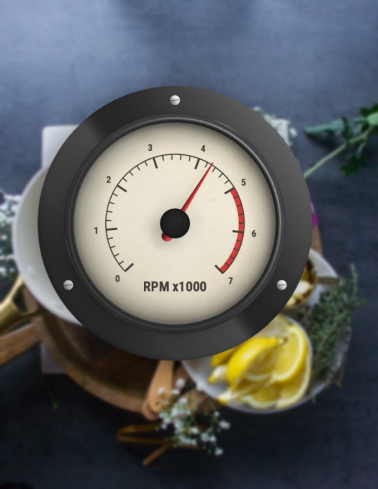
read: 4300; rpm
